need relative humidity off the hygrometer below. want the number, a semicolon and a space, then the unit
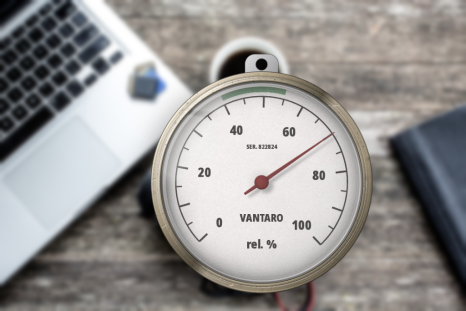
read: 70; %
